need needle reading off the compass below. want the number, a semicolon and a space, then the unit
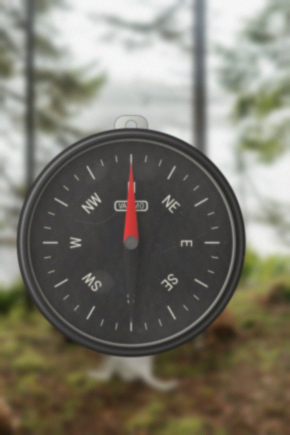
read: 0; °
